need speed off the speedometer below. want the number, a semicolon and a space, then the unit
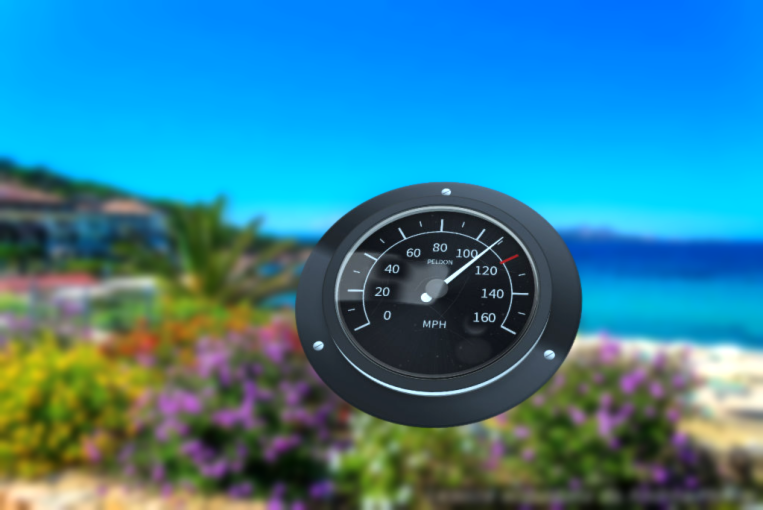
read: 110; mph
